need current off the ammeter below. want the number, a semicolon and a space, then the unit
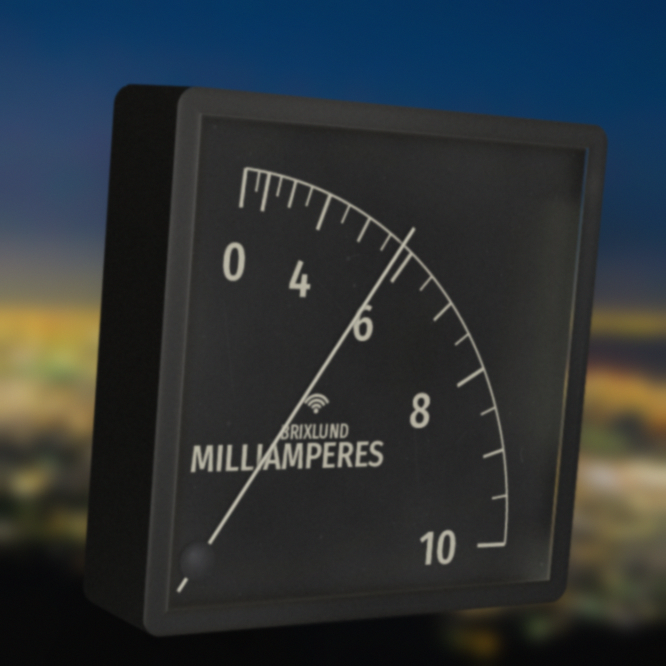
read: 5.75; mA
